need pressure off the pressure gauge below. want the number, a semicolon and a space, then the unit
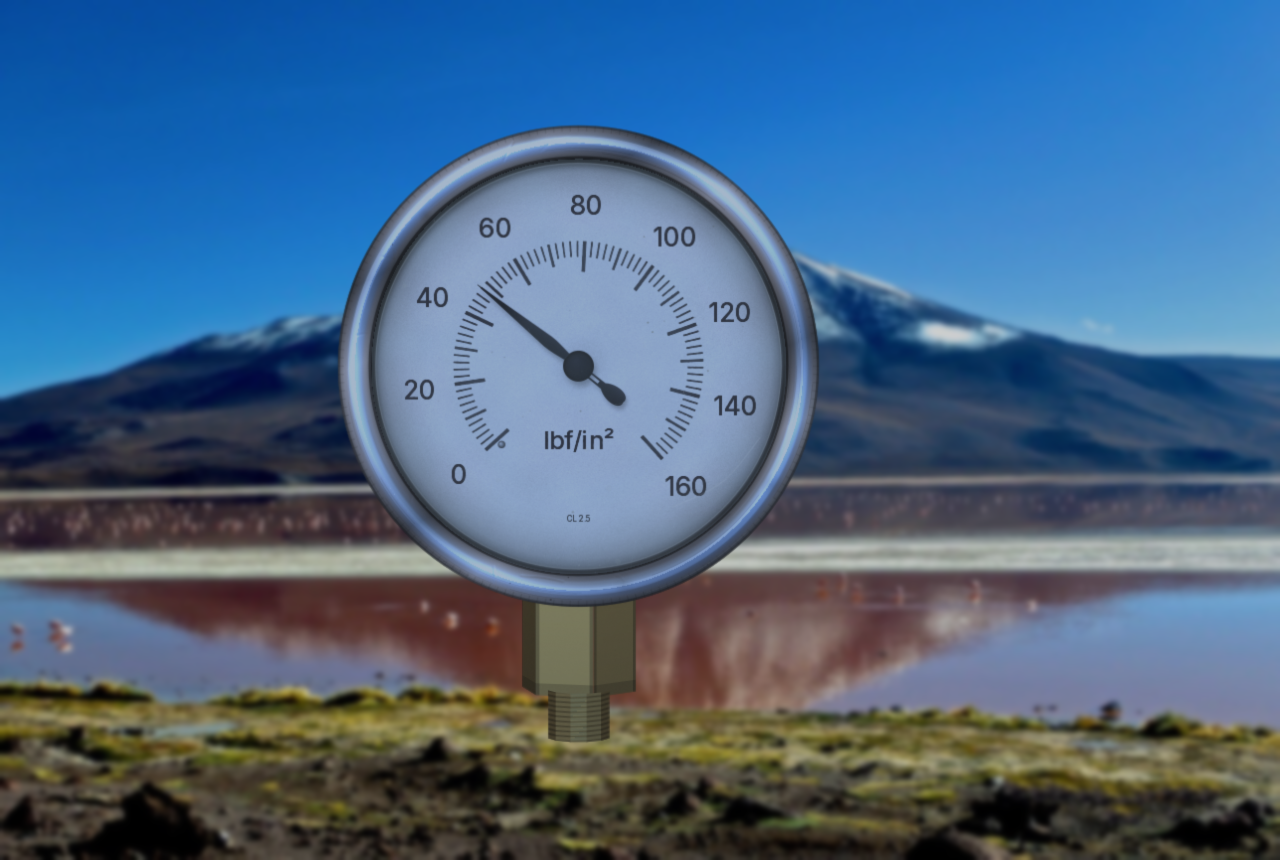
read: 48; psi
